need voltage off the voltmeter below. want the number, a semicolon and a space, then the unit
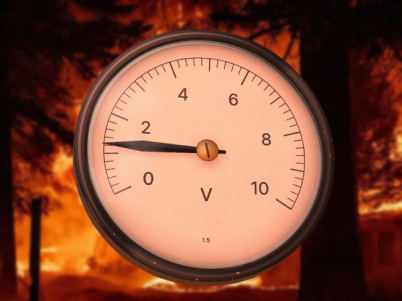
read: 1.2; V
